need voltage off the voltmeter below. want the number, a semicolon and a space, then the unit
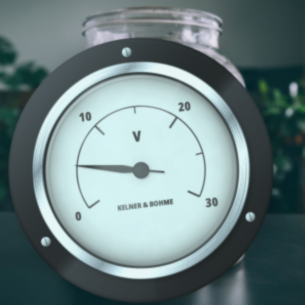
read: 5; V
